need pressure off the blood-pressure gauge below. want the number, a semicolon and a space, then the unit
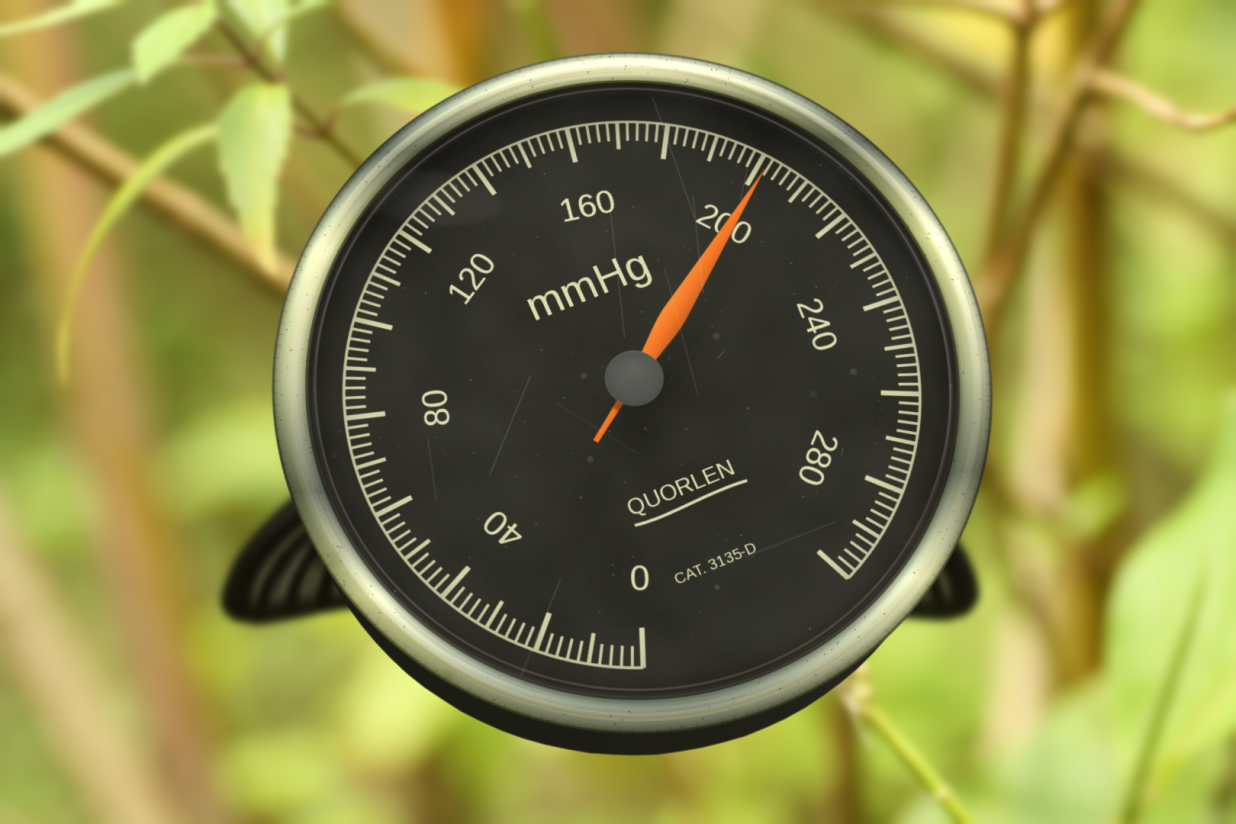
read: 202; mmHg
